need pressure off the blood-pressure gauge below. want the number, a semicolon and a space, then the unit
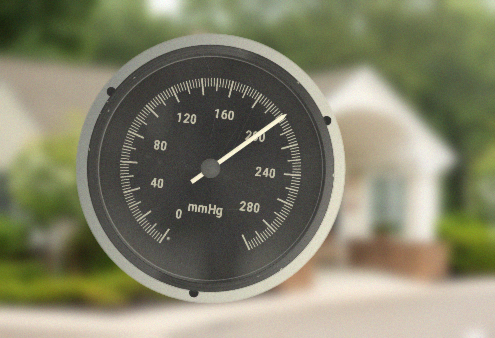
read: 200; mmHg
